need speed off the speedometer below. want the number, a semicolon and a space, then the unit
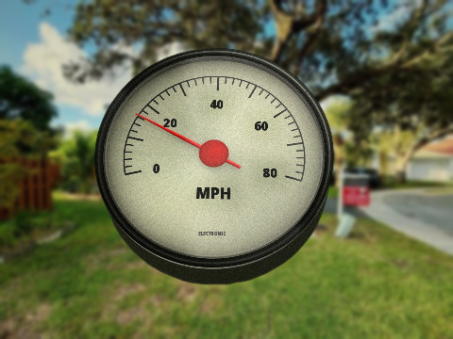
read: 16; mph
